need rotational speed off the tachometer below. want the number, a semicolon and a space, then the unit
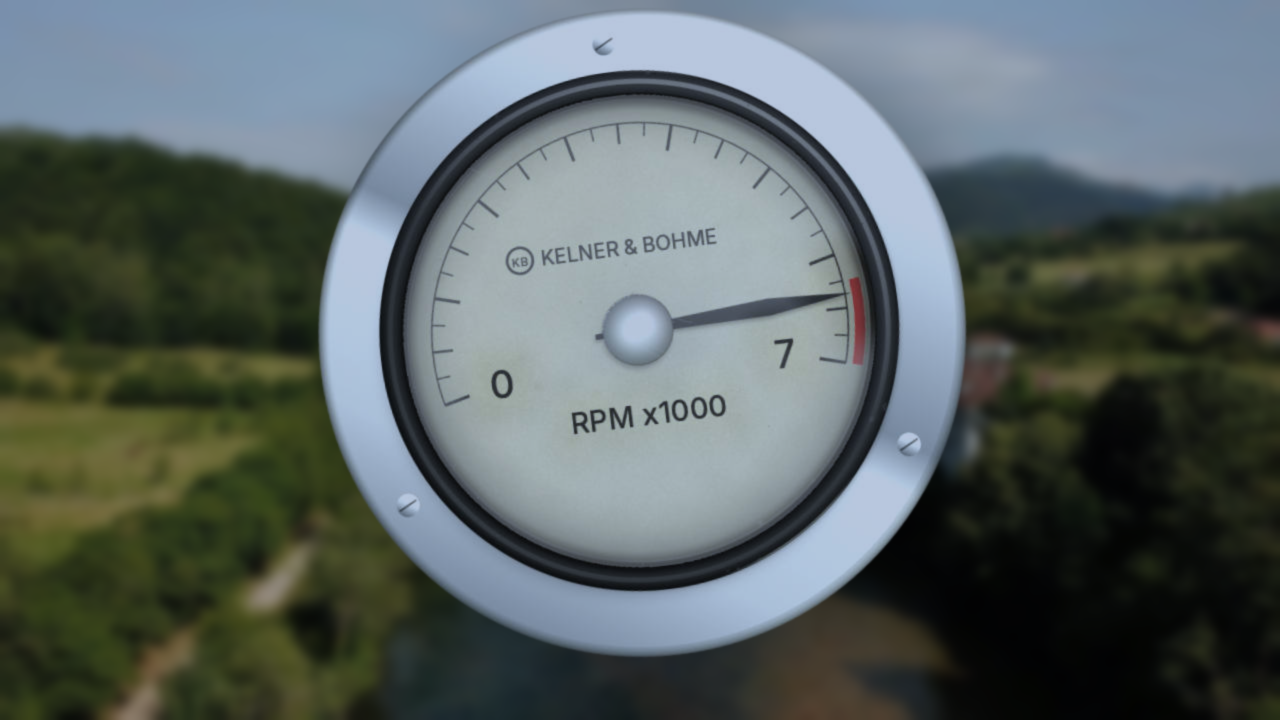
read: 6375; rpm
